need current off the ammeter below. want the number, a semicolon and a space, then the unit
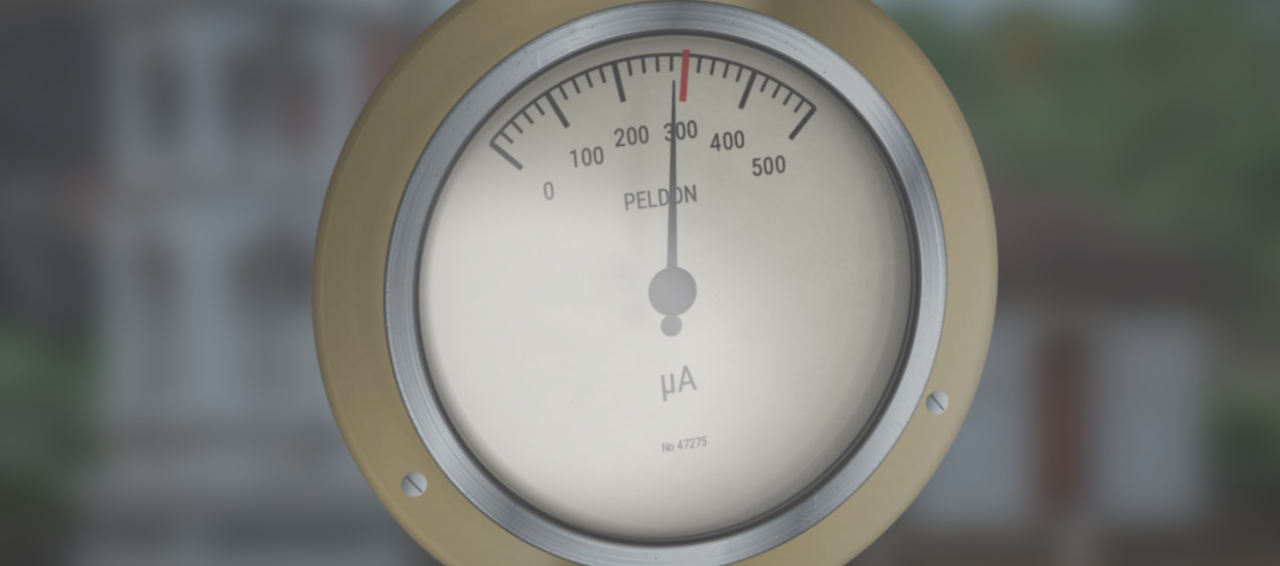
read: 280; µA
